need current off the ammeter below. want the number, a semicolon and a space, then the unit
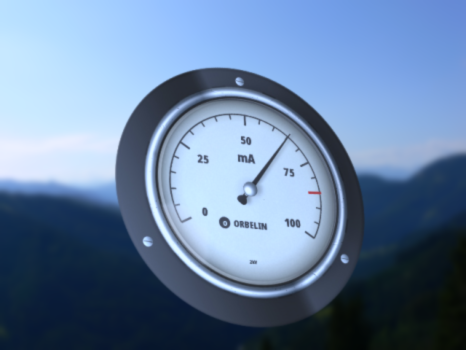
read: 65; mA
